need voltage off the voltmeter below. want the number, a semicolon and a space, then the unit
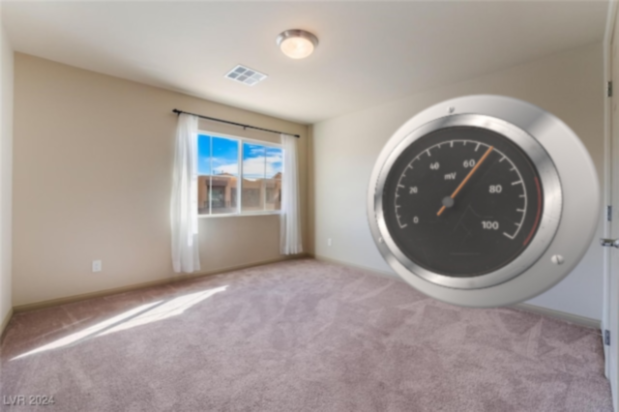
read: 65; mV
